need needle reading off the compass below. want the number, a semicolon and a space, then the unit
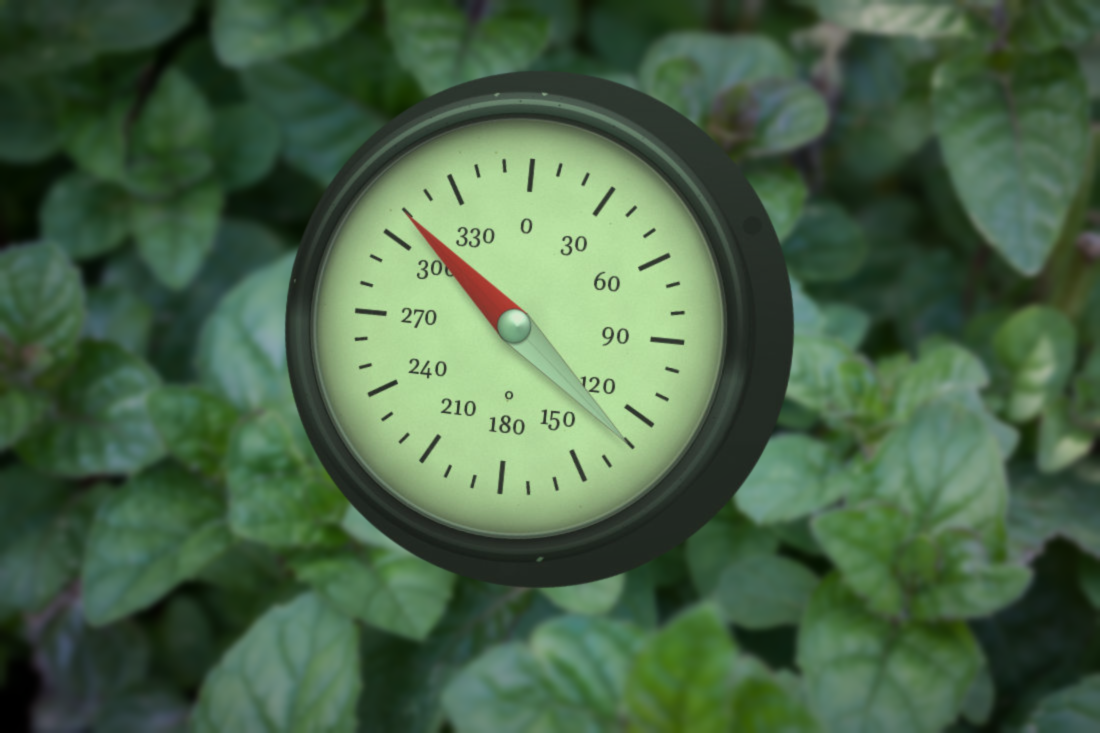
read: 310; °
